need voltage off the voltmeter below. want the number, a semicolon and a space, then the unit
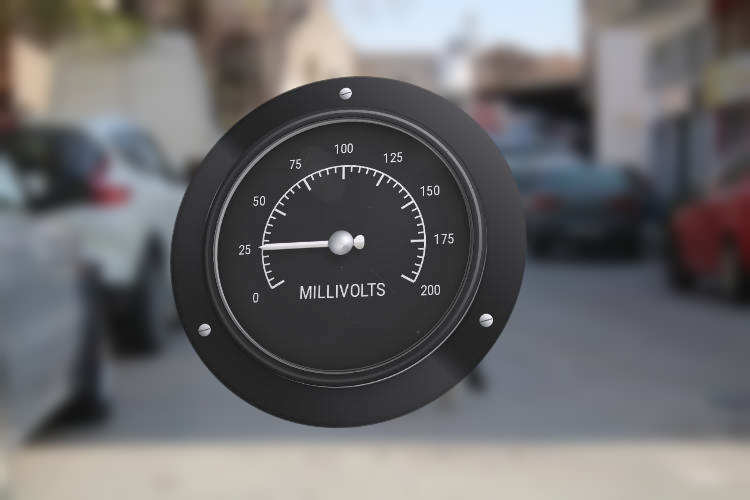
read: 25; mV
